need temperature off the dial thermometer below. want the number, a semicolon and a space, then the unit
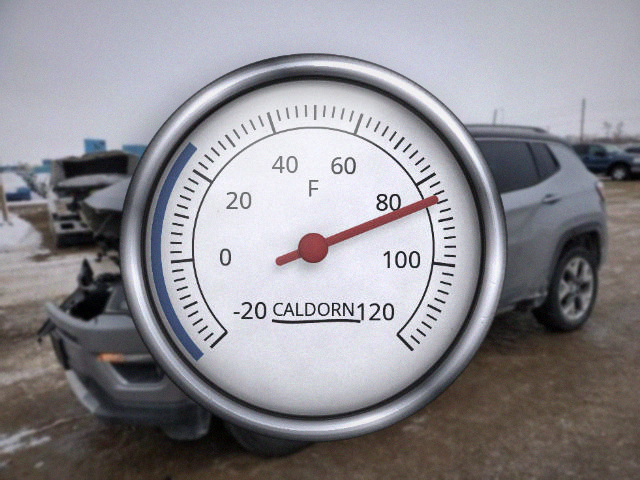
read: 85; °F
